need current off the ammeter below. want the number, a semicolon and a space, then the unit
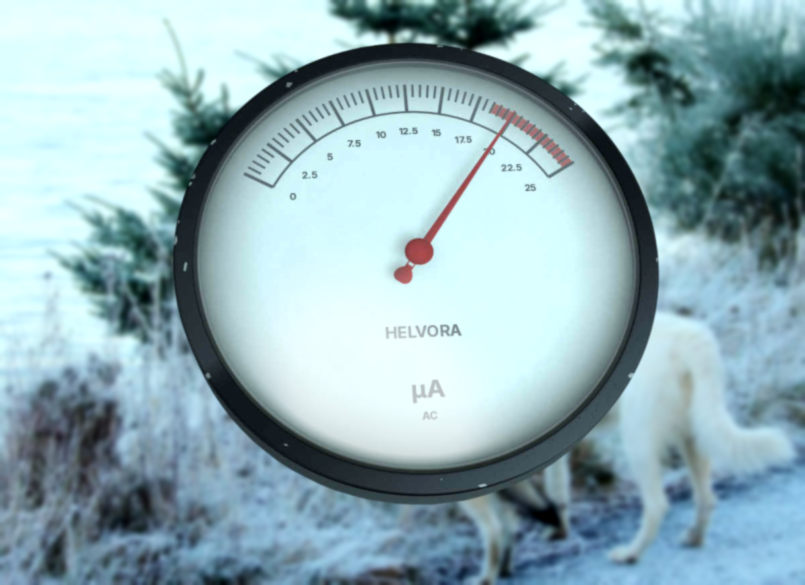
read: 20; µA
